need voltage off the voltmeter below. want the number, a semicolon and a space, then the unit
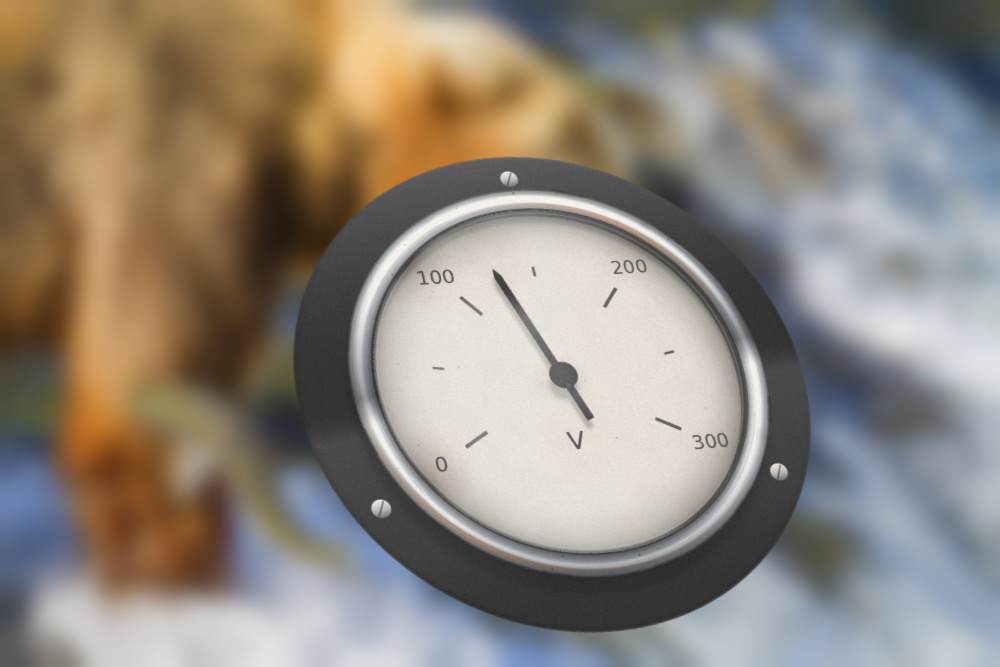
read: 125; V
